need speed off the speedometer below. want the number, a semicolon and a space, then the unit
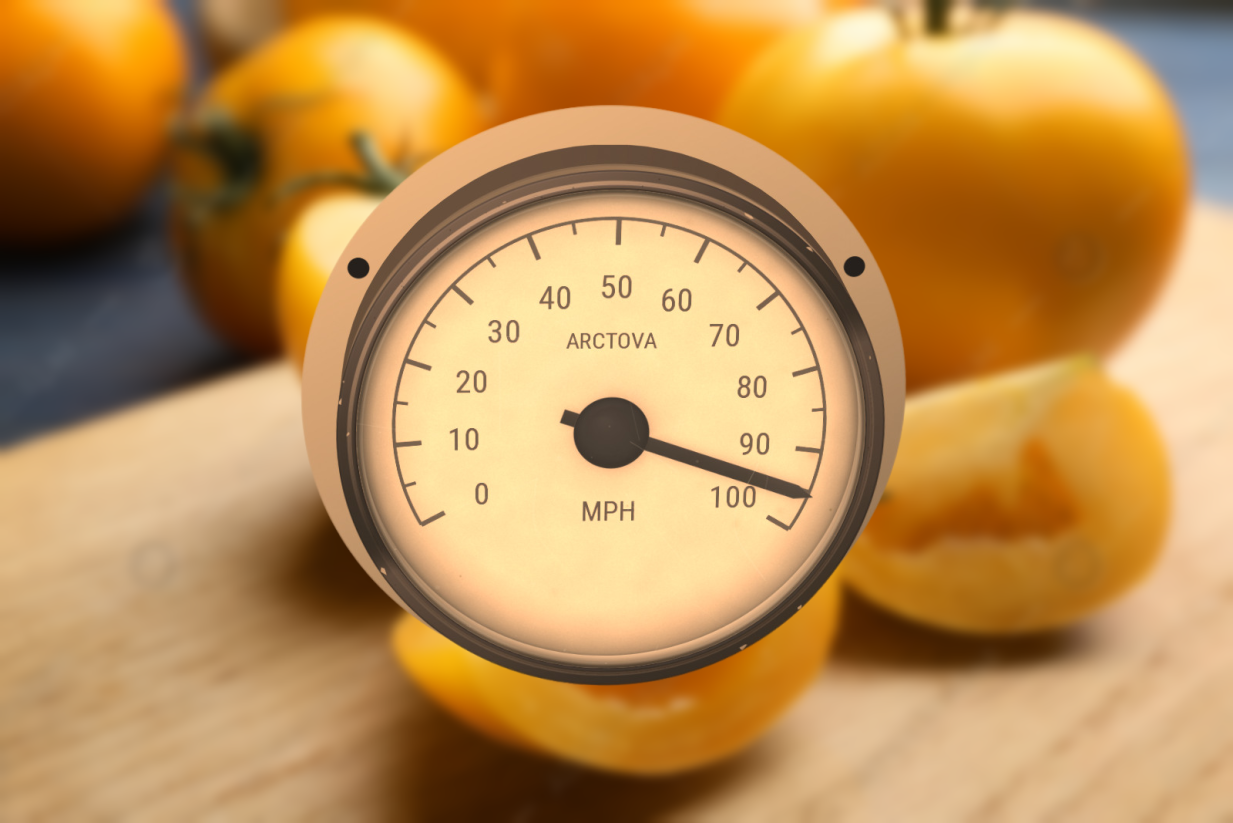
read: 95; mph
